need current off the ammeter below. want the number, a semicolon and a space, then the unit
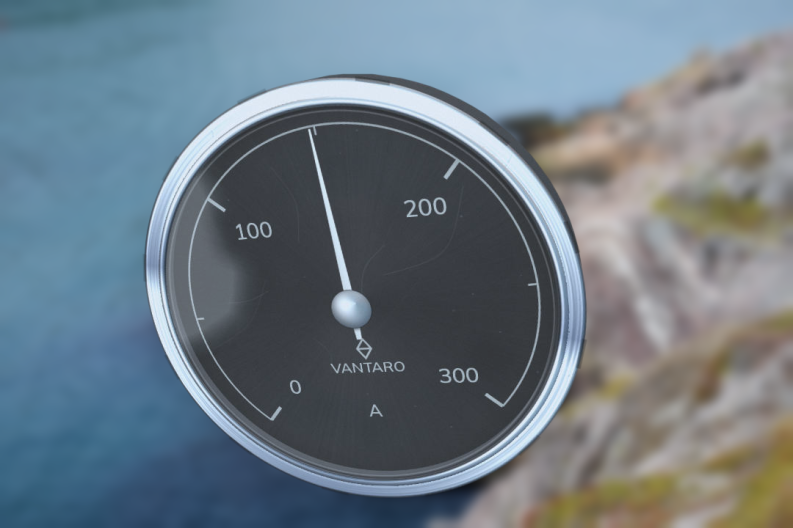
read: 150; A
